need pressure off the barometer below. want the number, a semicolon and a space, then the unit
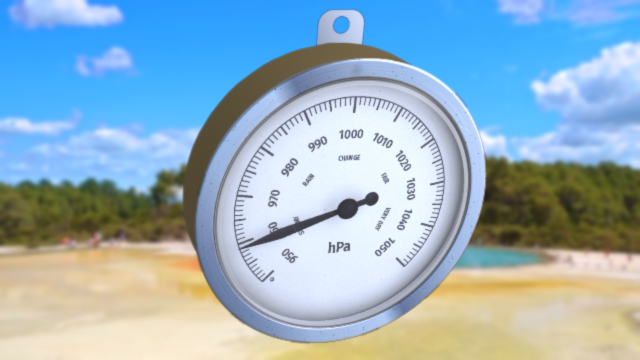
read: 960; hPa
